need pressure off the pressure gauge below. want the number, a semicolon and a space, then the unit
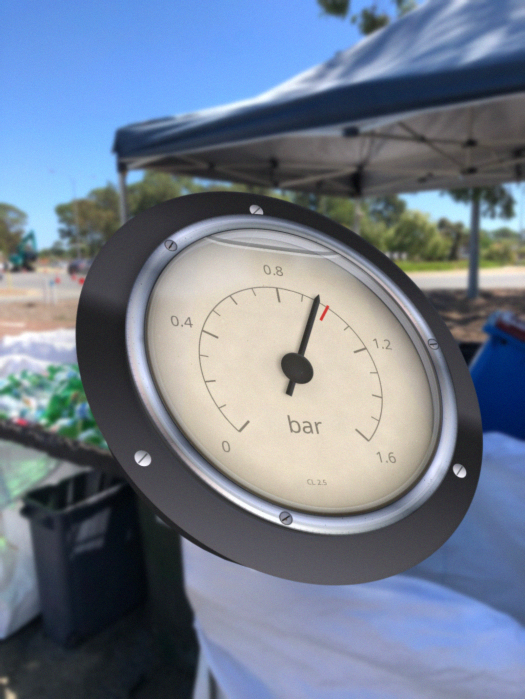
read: 0.95; bar
